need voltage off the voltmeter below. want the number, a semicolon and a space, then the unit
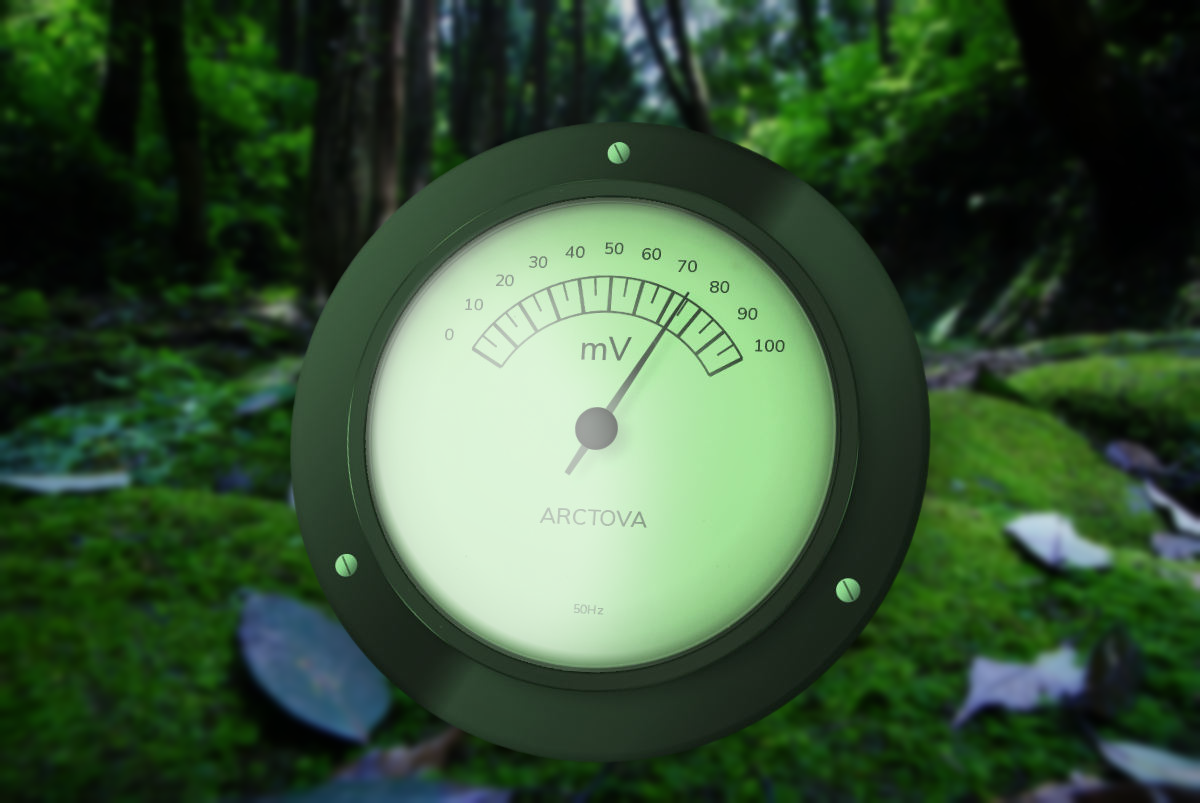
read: 75; mV
